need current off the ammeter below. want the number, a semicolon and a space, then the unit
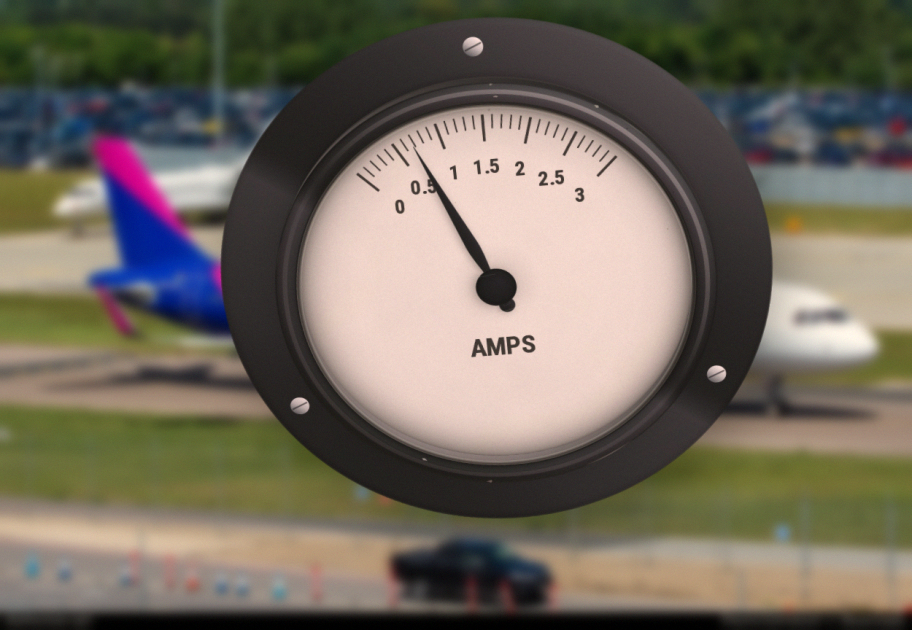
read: 0.7; A
